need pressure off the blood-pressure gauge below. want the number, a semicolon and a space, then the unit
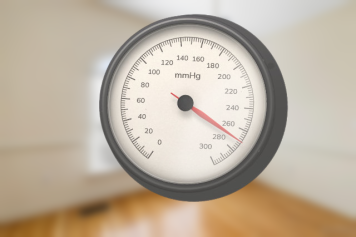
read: 270; mmHg
